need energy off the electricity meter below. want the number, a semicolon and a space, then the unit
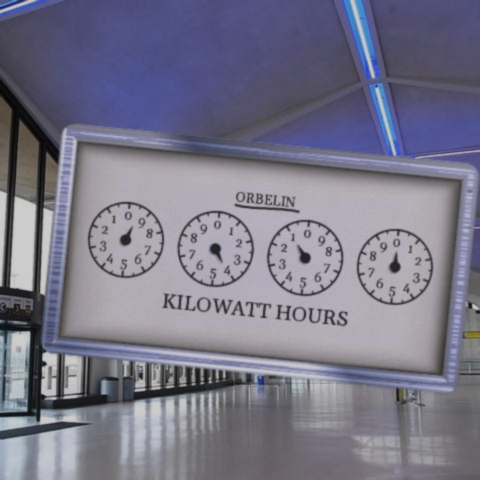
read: 9410; kWh
